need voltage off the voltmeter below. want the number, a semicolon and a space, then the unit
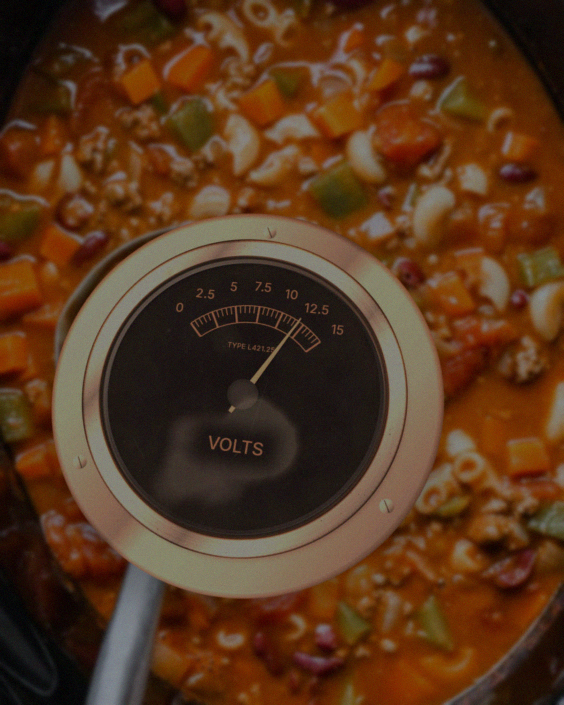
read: 12; V
